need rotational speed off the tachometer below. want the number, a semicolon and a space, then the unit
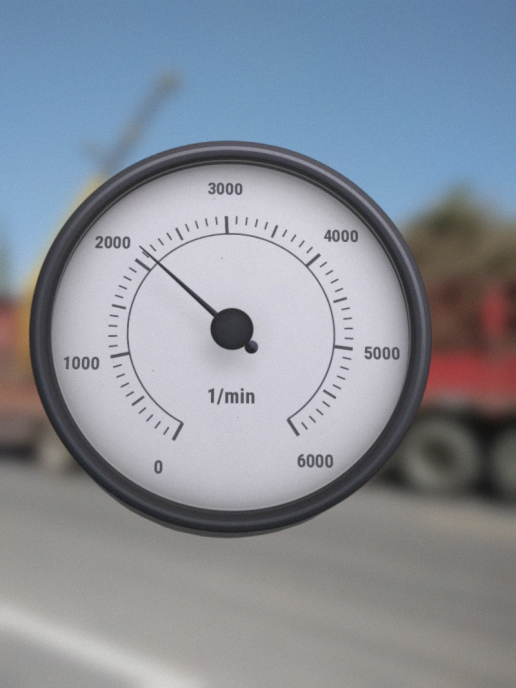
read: 2100; rpm
